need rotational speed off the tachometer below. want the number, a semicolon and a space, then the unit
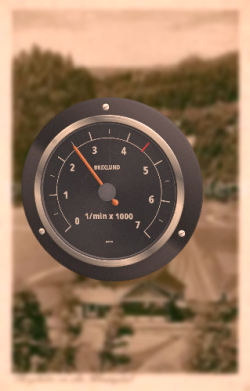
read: 2500; rpm
